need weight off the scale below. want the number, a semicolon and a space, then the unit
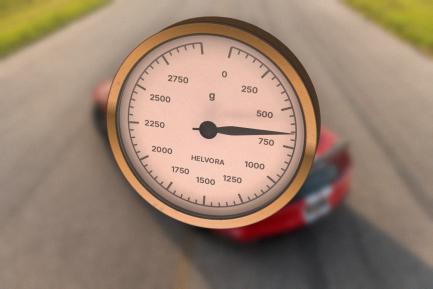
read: 650; g
